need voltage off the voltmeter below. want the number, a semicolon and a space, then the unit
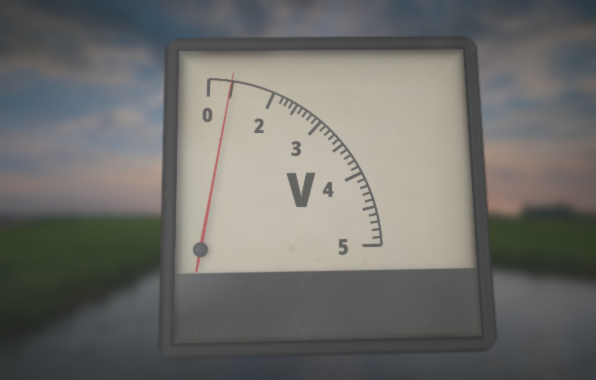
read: 1; V
